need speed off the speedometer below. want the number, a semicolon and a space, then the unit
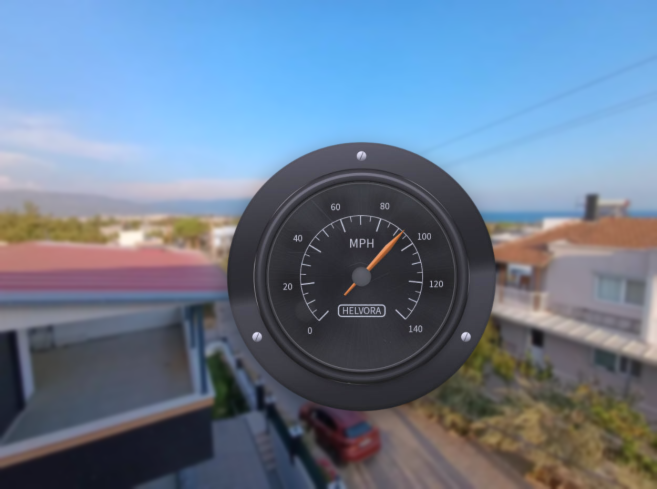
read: 92.5; mph
